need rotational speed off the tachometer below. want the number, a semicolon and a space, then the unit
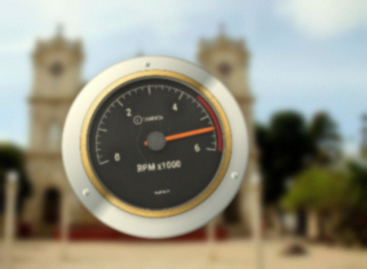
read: 5400; rpm
